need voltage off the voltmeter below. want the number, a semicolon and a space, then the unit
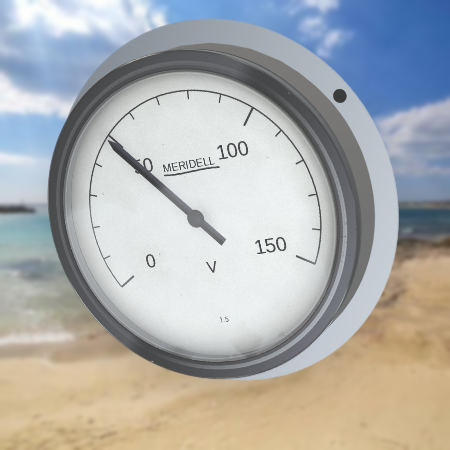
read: 50; V
